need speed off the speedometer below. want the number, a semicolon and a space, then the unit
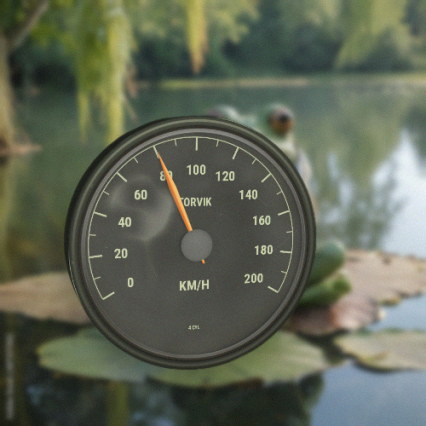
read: 80; km/h
